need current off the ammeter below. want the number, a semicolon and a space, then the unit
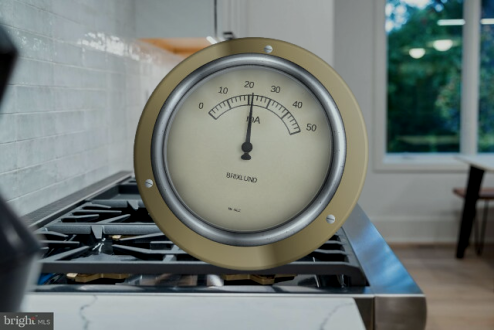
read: 22; mA
